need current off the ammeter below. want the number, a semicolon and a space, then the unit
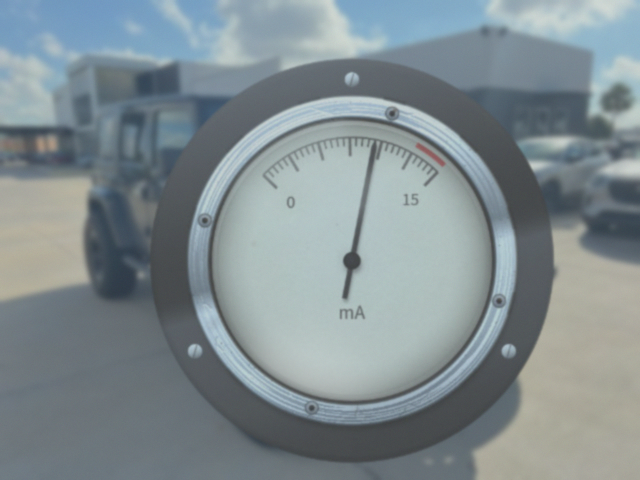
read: 9.5; mA
